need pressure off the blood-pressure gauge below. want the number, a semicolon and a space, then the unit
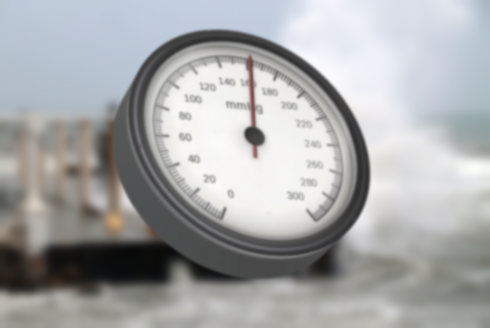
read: 160; mmHg
